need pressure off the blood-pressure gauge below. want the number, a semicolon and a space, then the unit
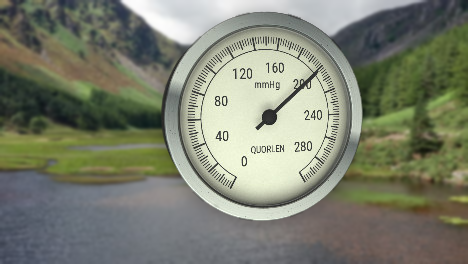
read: 200; mmHg
